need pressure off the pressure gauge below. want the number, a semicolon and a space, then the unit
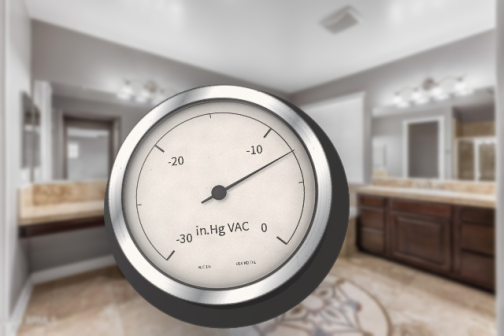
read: -7.5; inHg
